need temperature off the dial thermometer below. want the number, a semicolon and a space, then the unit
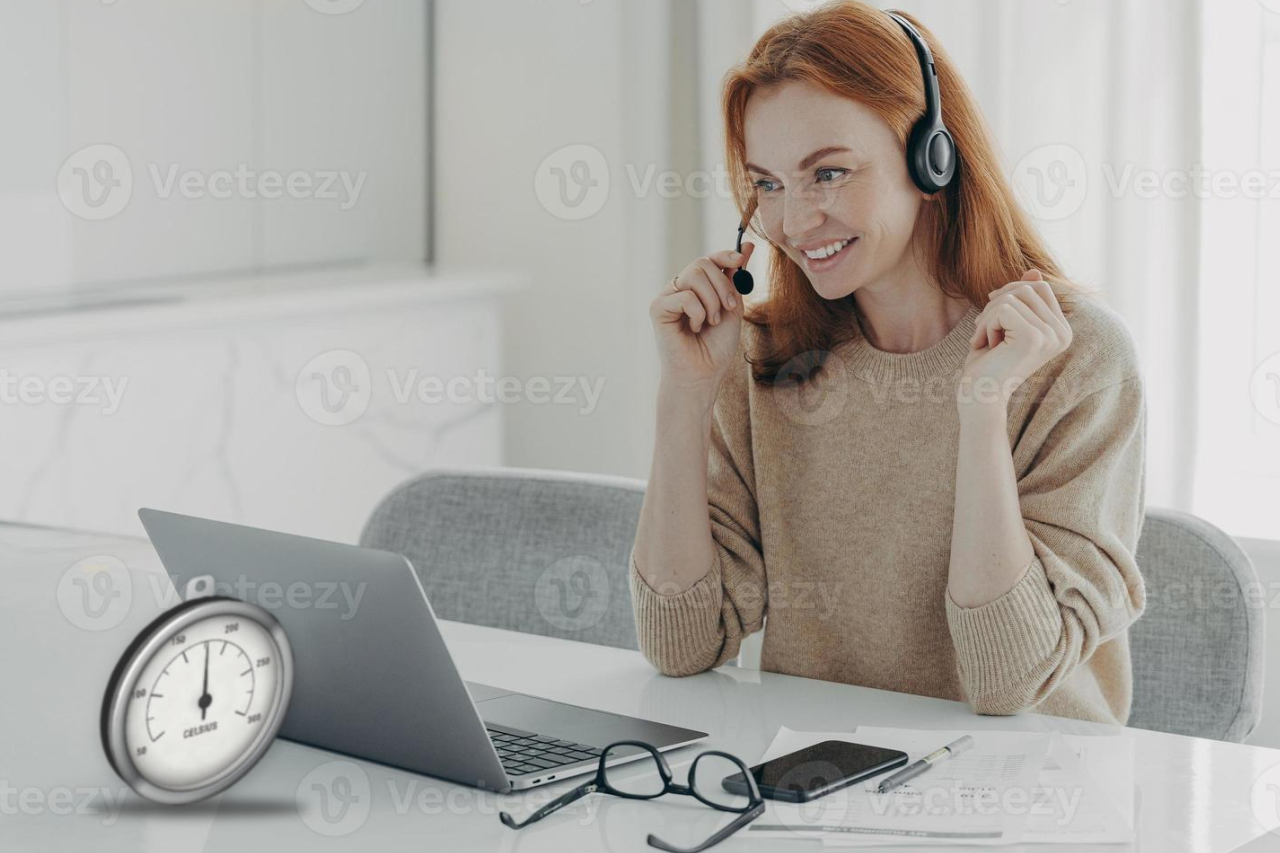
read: 175; °C
